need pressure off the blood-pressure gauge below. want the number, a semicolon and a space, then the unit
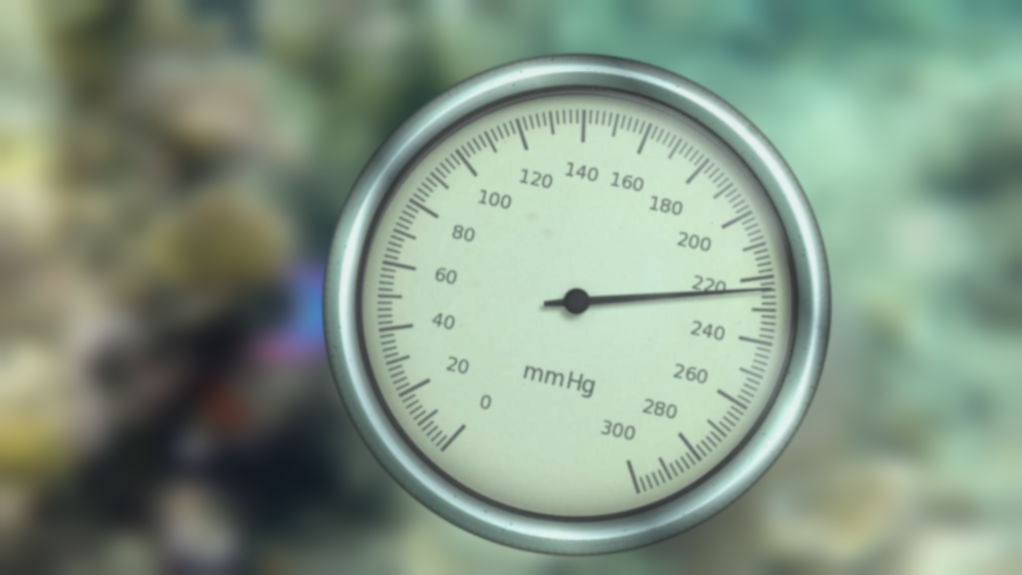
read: 224; mmHg
